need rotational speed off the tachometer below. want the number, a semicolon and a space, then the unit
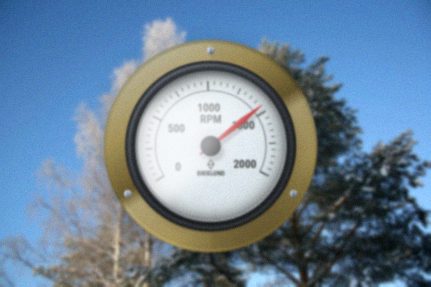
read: 1450; rpm
